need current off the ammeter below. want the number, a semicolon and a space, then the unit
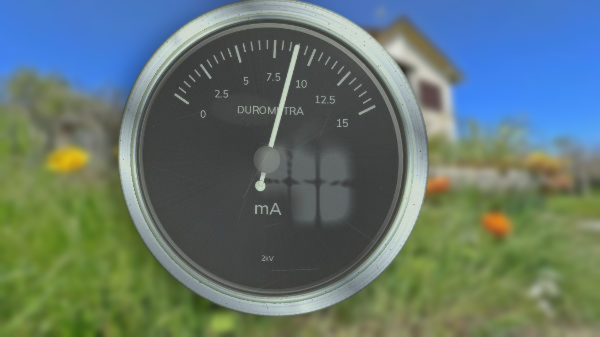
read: 9; mA
